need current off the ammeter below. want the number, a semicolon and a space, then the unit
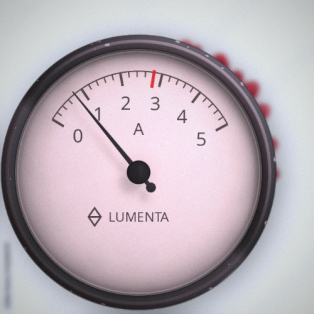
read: 0.8; A
